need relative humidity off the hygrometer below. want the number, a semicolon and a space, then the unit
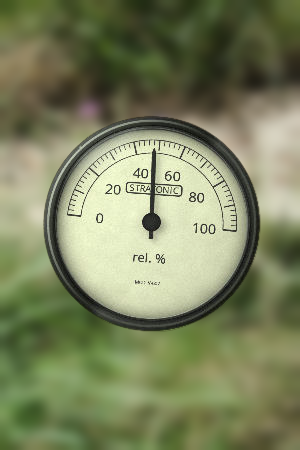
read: 48; %
